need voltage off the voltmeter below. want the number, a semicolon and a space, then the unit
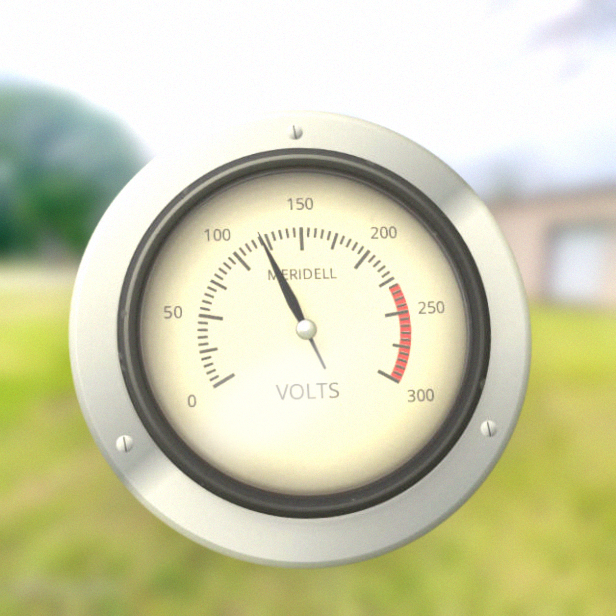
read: 120; V
